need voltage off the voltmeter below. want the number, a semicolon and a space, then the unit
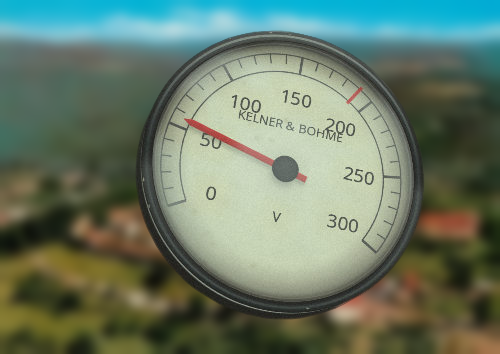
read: 55; V
